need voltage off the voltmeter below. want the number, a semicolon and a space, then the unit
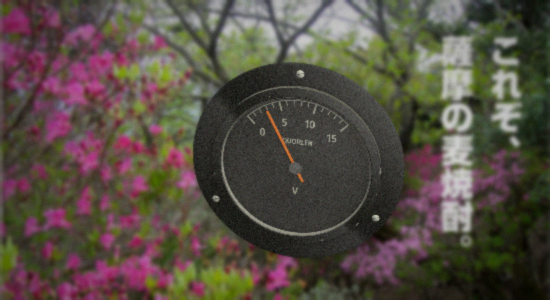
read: 3; V
